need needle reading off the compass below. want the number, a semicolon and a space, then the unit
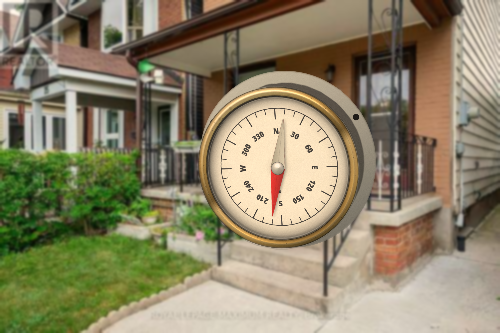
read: 190; °
